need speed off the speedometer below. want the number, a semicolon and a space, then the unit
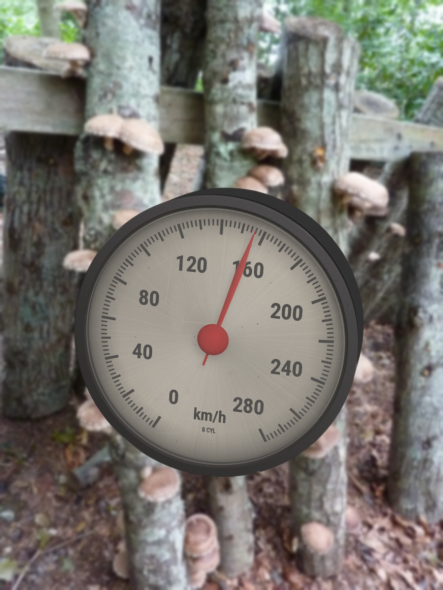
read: 156; km/h
